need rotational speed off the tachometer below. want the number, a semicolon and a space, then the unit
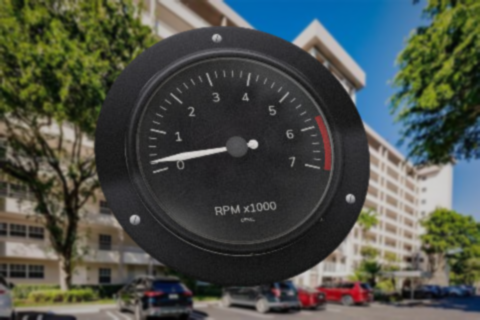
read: 200; rpm
